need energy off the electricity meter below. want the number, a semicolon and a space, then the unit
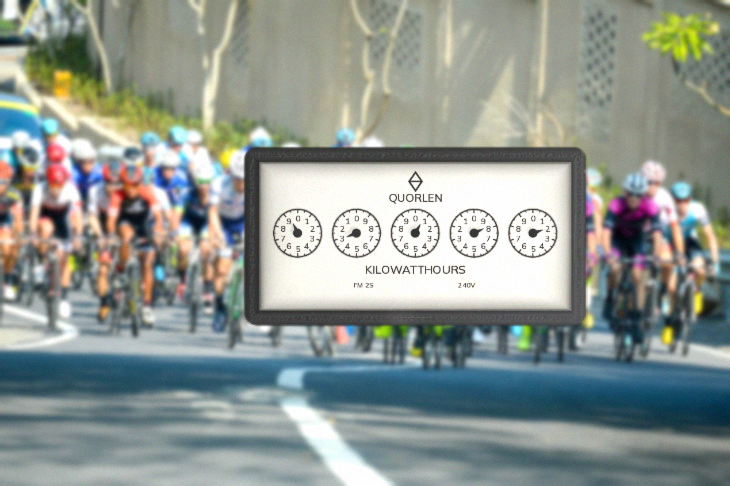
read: 93082; kWh
